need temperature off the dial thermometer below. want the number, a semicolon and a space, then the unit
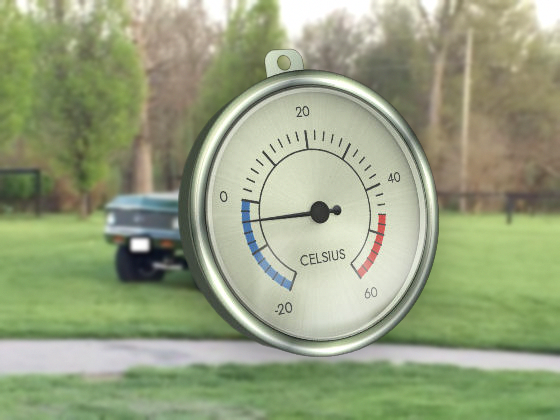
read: -4; °C
